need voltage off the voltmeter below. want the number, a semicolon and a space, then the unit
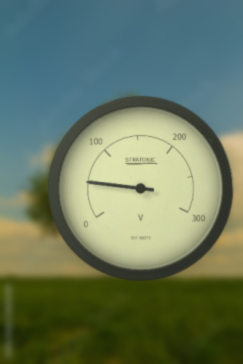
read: 50; V
